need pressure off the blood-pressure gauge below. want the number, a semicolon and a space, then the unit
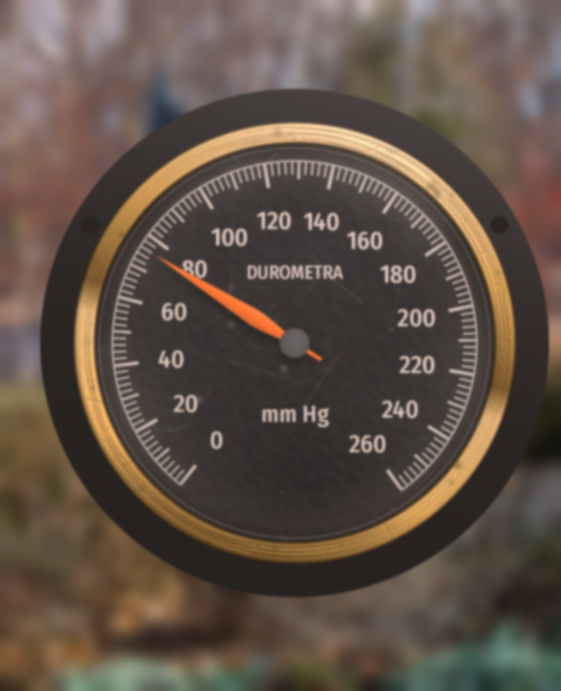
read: 76; mmHg
